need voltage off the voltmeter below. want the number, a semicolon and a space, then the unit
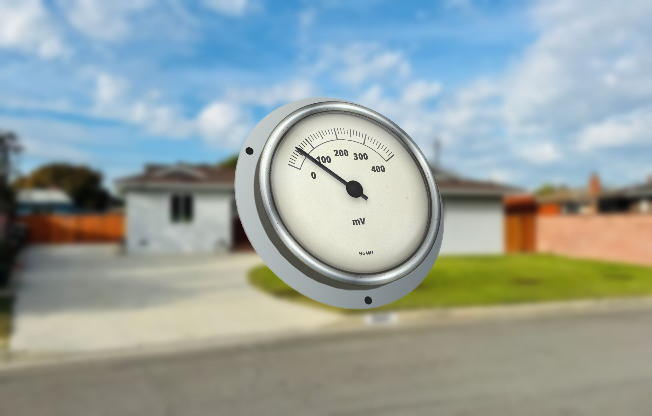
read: 50; mV
